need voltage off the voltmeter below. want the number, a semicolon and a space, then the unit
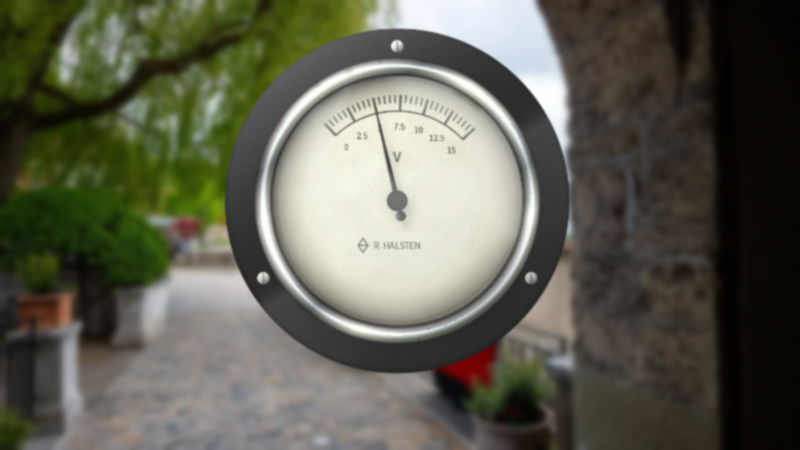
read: 5; V
